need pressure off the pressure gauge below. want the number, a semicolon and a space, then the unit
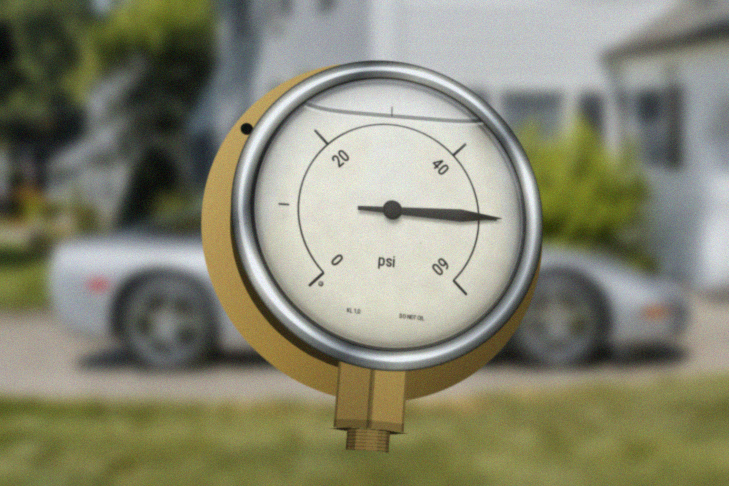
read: 50; psi
